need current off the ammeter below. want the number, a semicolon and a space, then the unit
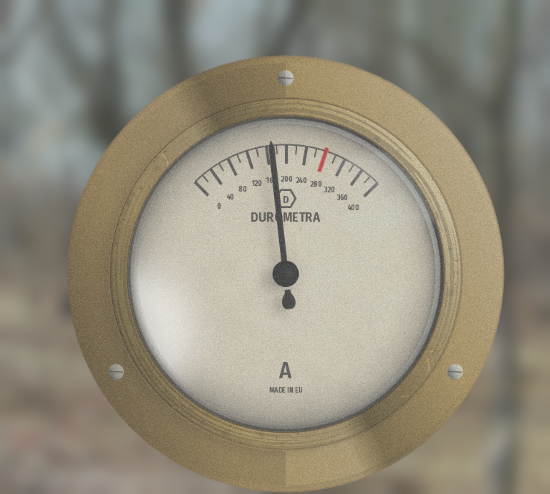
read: 170; A
